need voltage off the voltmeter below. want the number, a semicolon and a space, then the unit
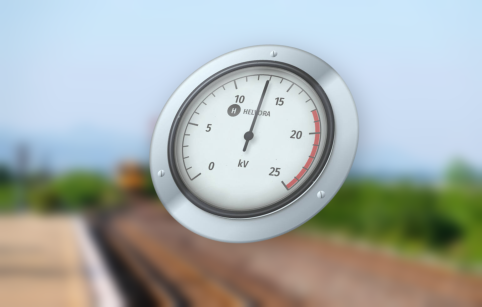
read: 13; kV
